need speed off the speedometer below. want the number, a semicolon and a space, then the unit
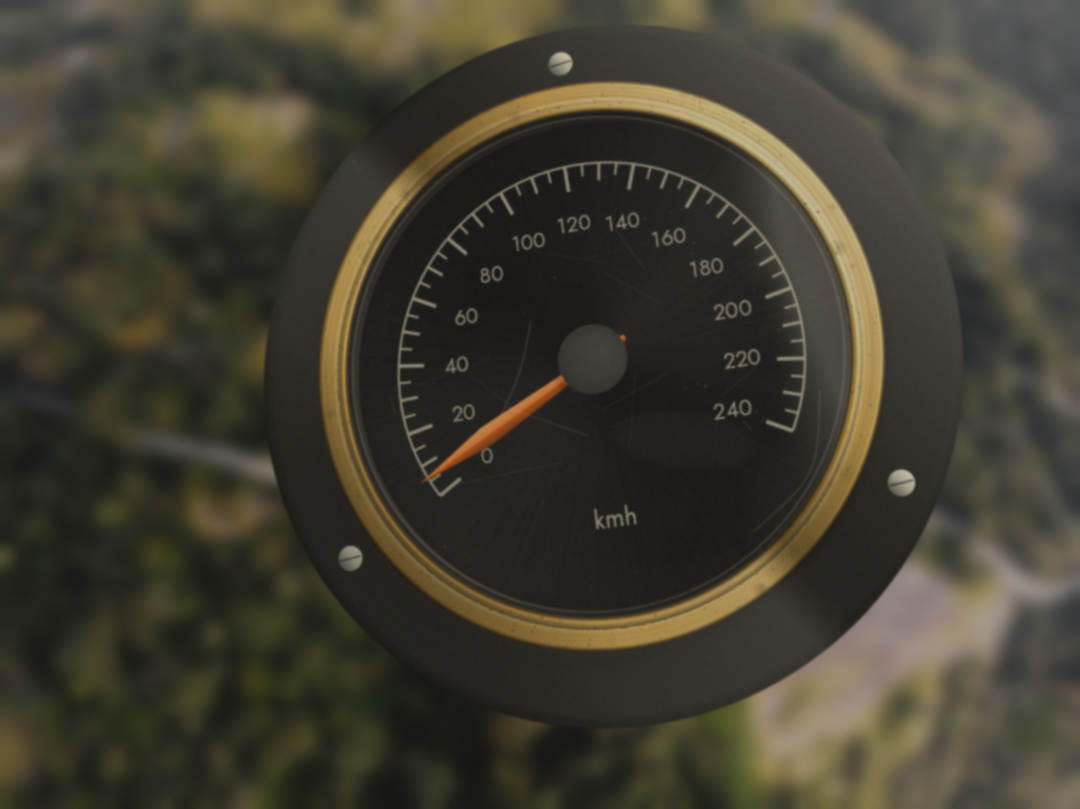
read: 5; km/h
